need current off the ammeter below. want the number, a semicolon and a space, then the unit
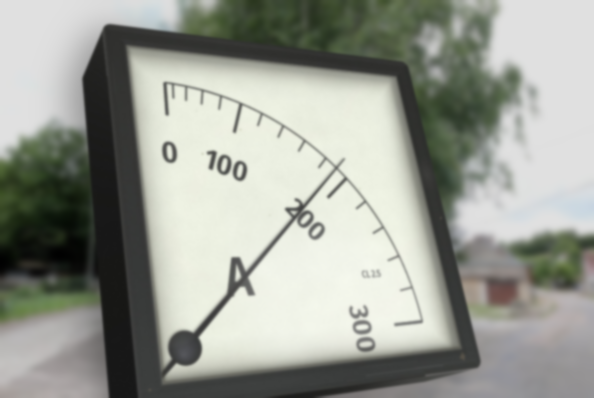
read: 190; A
